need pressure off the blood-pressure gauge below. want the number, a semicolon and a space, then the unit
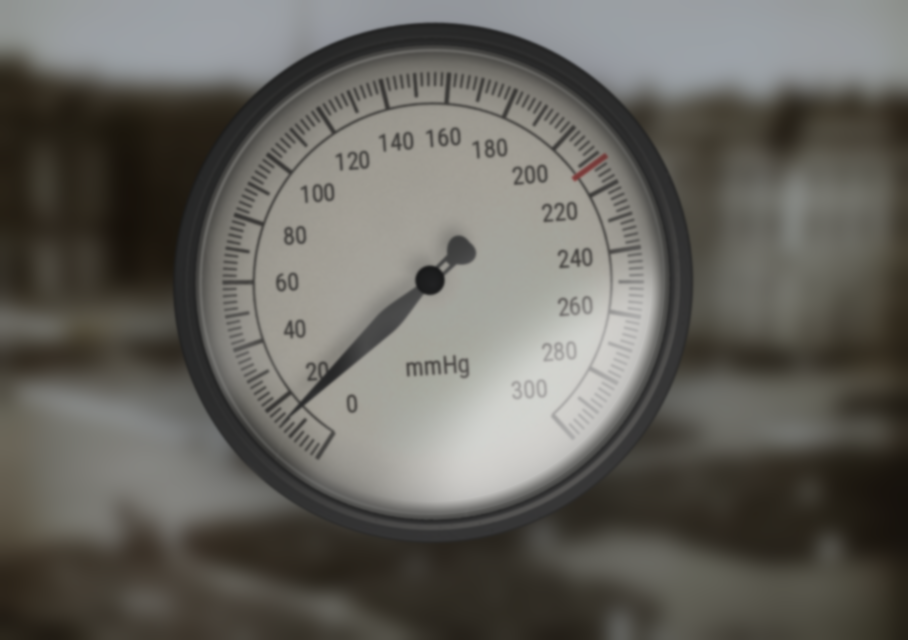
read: 14; mmHg
